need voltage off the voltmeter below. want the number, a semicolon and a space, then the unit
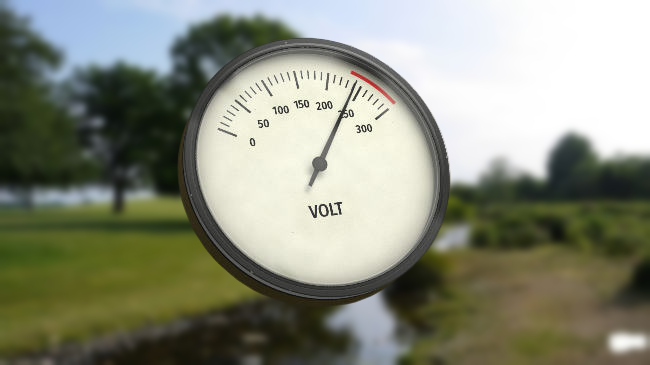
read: 240; V
